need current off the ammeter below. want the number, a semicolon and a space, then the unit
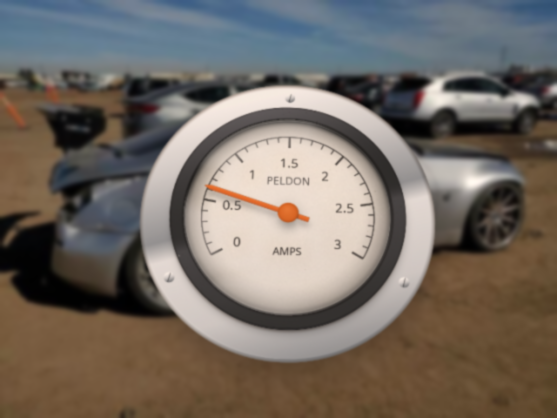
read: 0.6; A
